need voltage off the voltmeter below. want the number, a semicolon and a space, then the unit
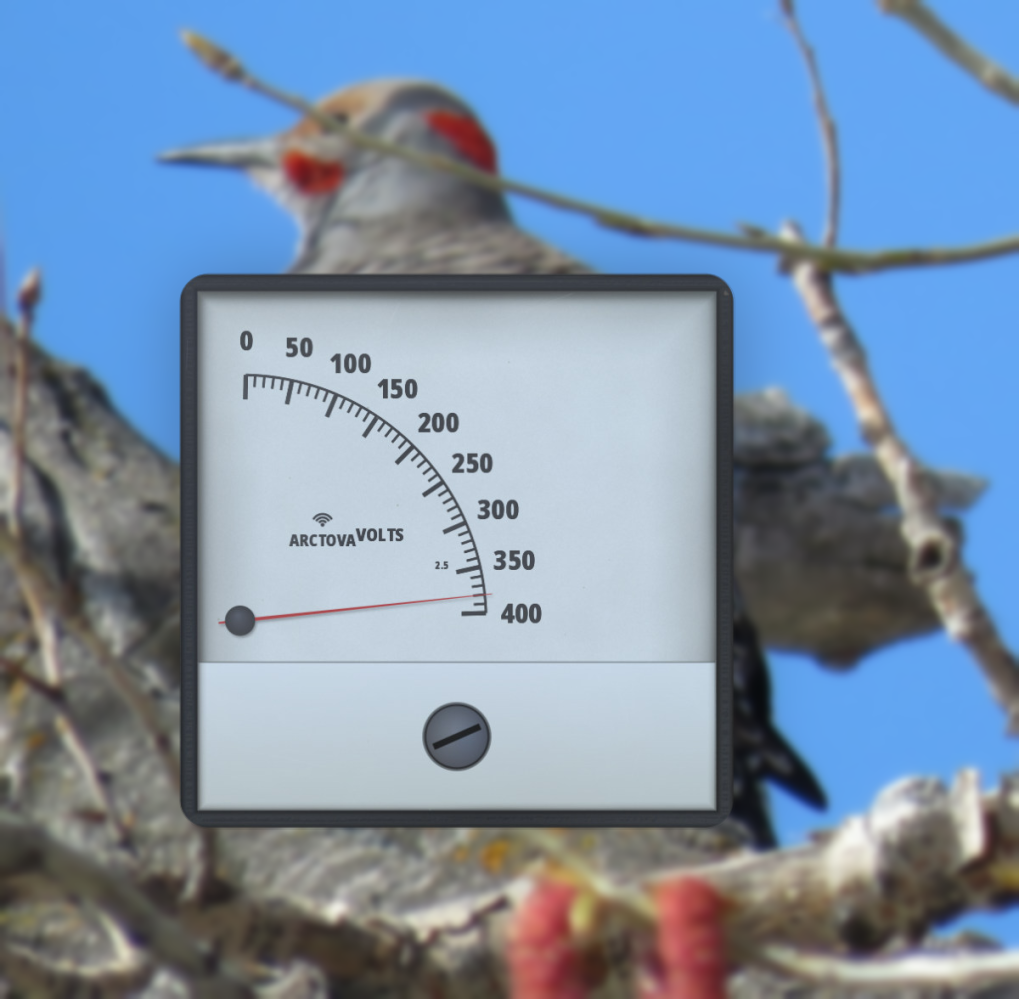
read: 380; V
